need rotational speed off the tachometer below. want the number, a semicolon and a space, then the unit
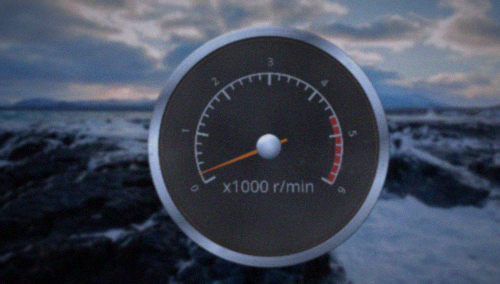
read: 200; rpm
